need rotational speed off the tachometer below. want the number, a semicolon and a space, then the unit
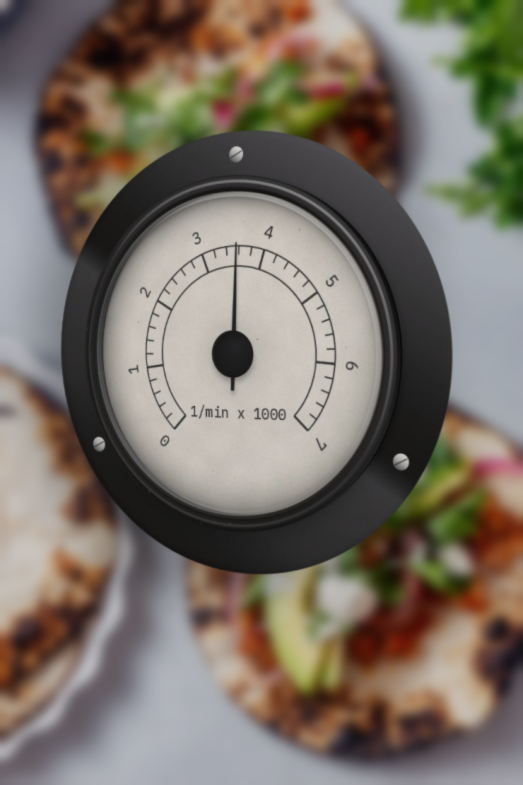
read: 3600; rpm
